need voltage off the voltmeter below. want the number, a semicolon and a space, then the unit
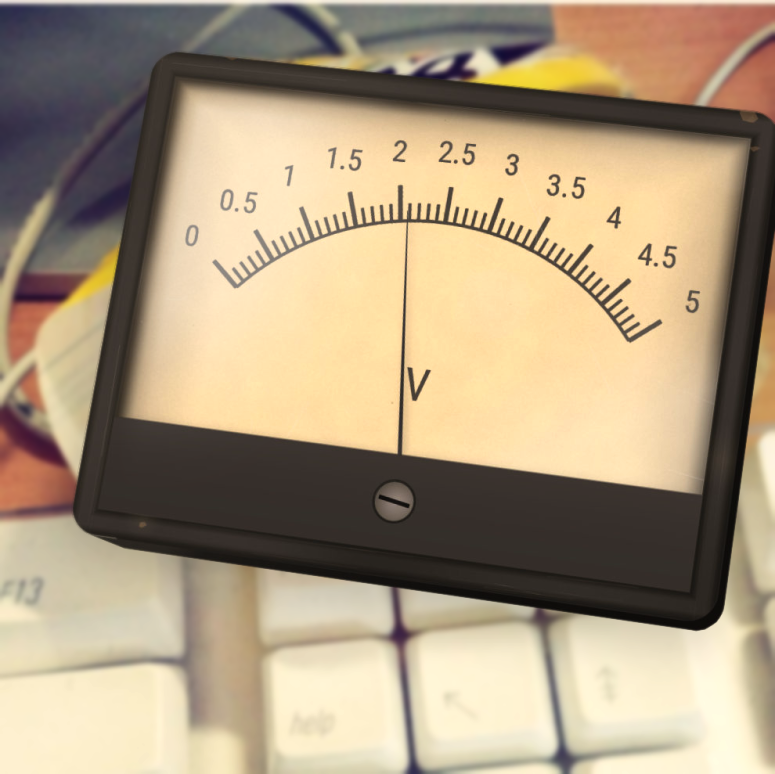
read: 2.1; V
